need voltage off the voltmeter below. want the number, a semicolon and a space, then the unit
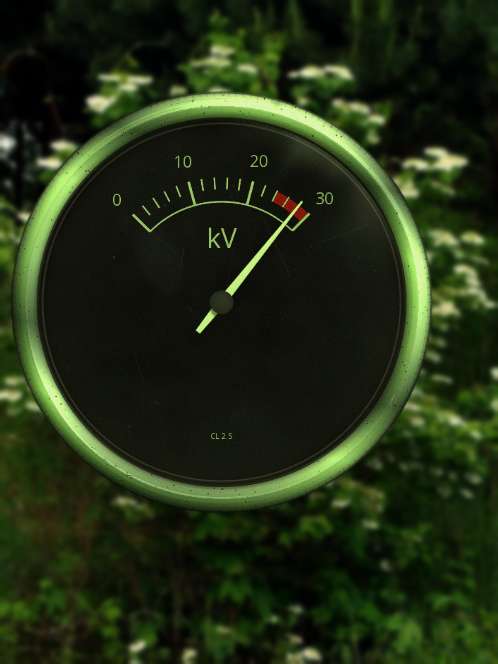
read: 28; kV
